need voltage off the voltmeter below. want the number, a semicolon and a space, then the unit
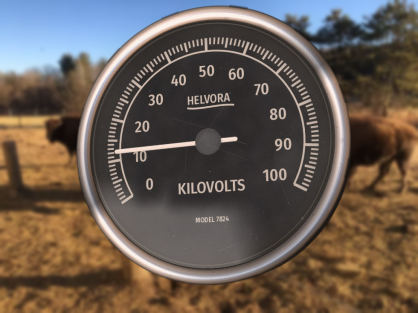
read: 12; kV
